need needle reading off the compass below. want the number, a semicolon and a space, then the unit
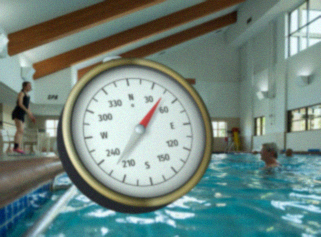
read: 45; °
